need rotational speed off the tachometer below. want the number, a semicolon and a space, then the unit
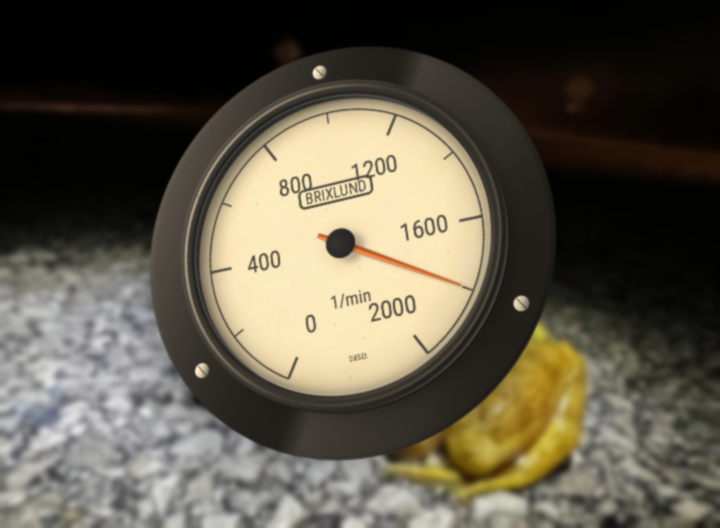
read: 1800; rpm
